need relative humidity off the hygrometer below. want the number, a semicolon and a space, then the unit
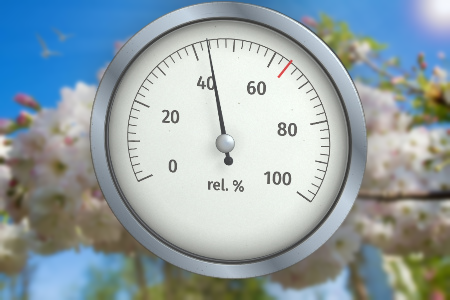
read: 44; %
